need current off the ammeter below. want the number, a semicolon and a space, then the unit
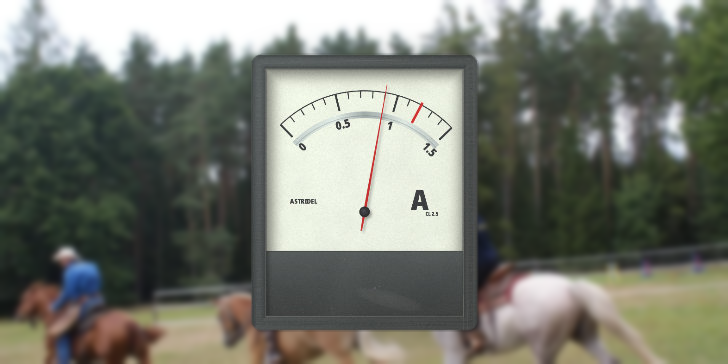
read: 0.9; A
